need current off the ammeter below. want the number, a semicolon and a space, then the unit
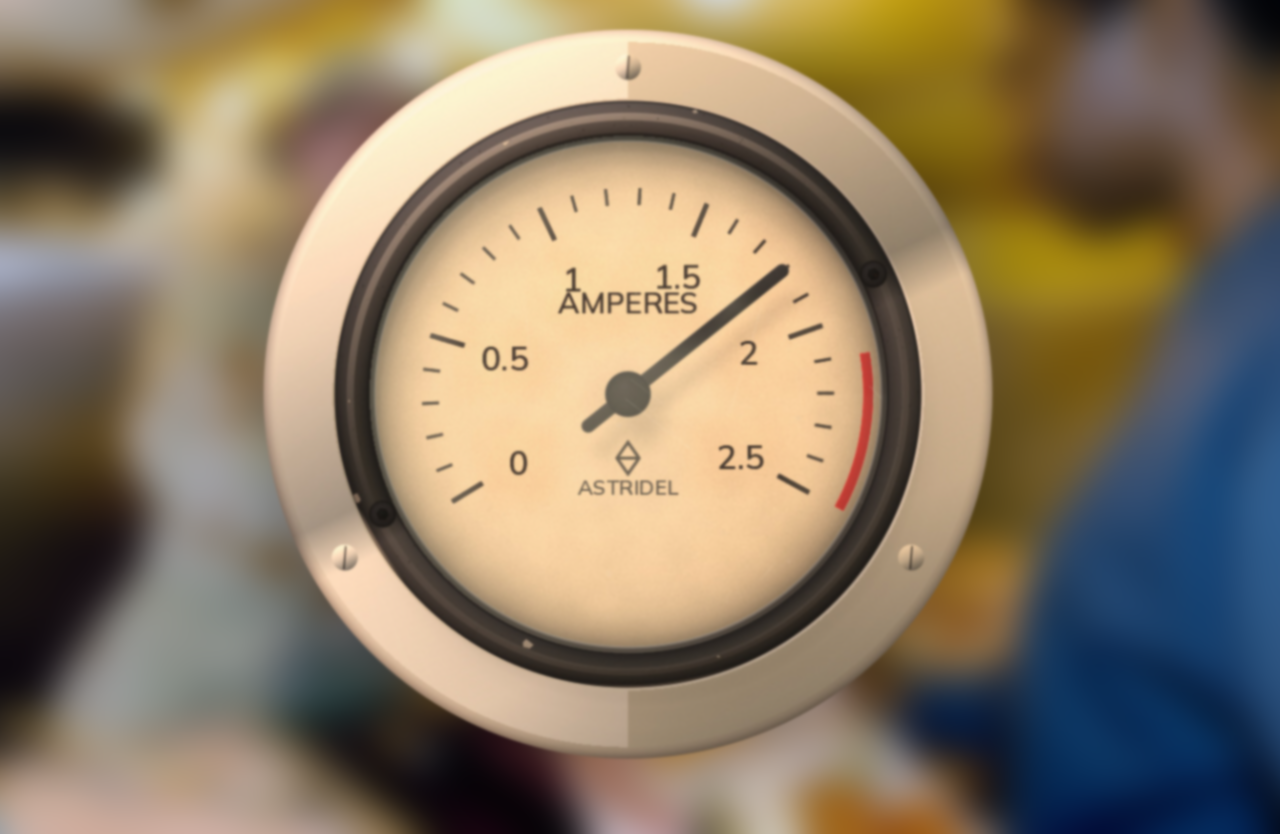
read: 1.8; A
